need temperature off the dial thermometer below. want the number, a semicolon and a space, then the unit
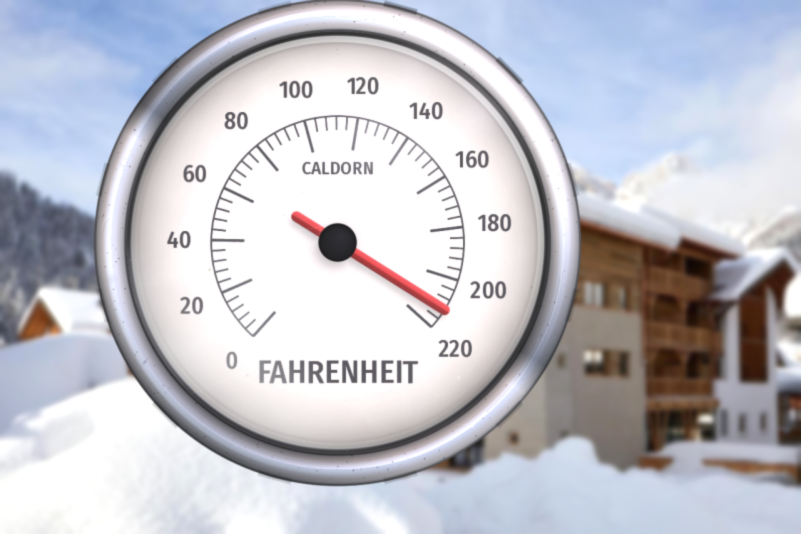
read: 212; °F
